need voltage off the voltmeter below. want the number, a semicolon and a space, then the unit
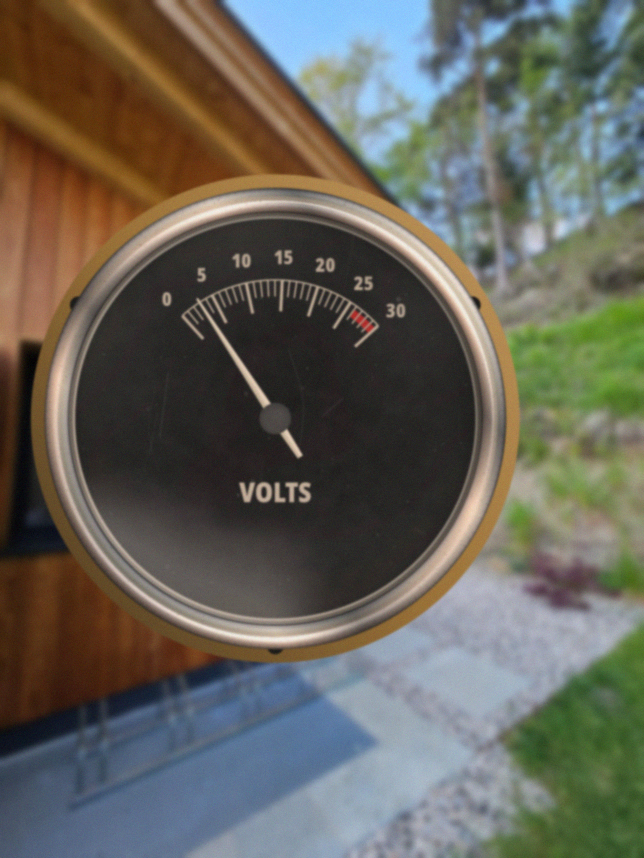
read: 3; V
